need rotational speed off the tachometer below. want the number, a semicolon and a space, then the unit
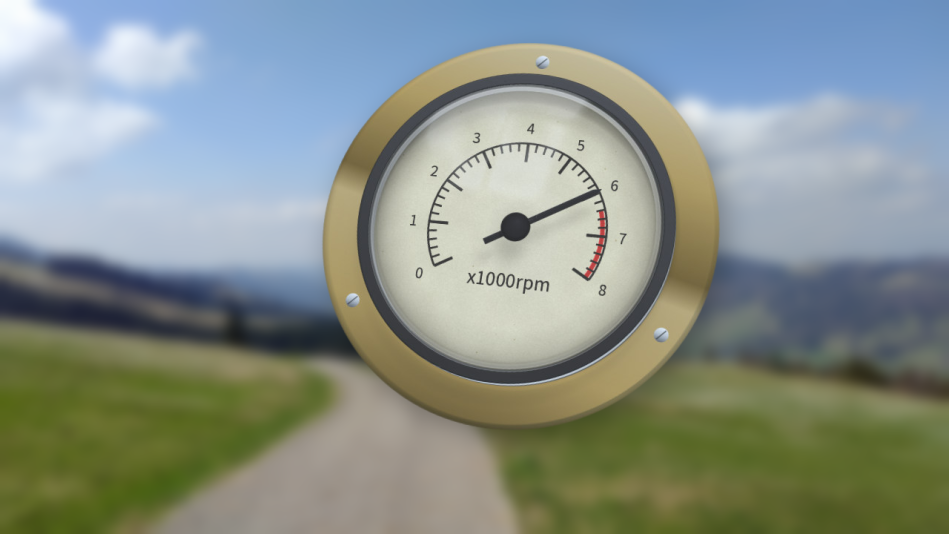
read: 6000; rpm
